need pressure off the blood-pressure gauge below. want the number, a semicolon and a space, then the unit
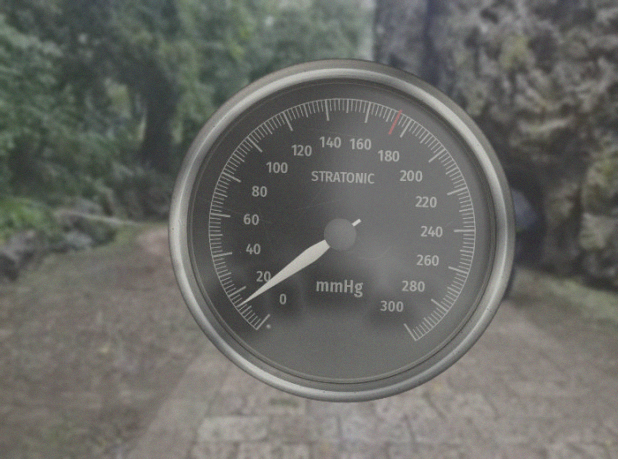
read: 14; mmHg
